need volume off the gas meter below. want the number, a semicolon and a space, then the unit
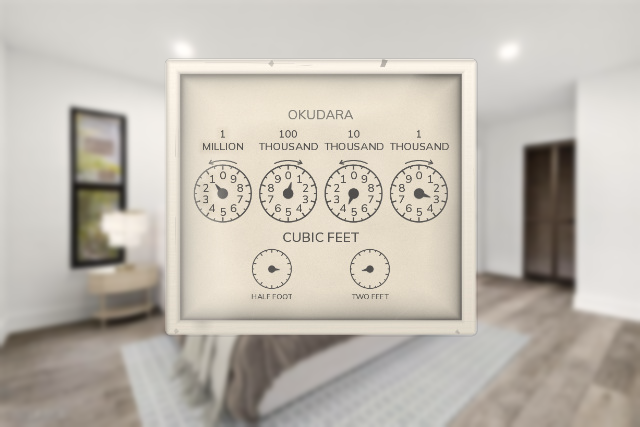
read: 104300; ft³
